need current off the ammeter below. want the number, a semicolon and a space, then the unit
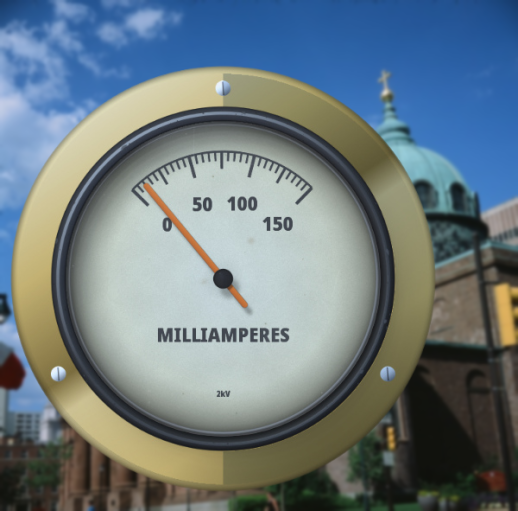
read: 10; mA
